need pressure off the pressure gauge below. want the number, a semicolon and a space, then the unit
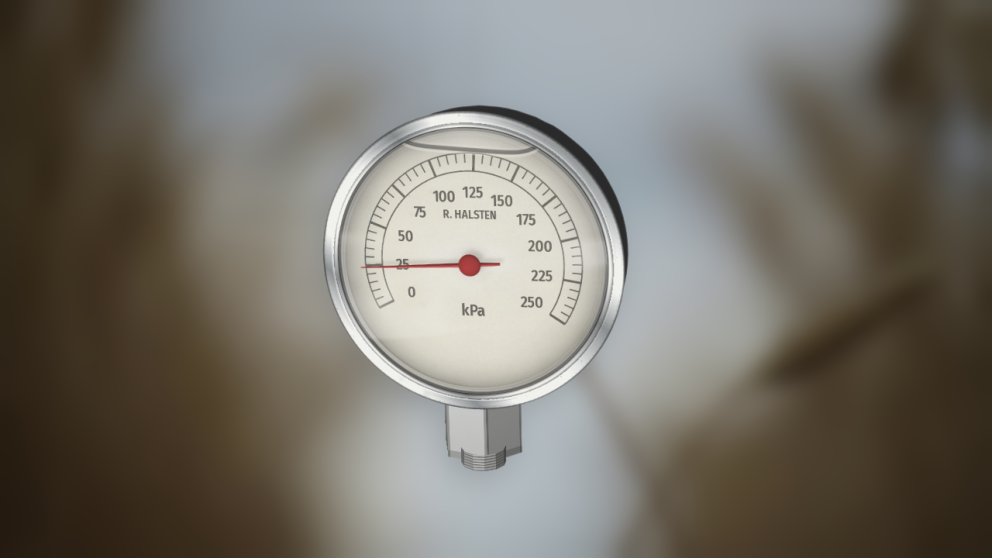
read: 25; kPa
